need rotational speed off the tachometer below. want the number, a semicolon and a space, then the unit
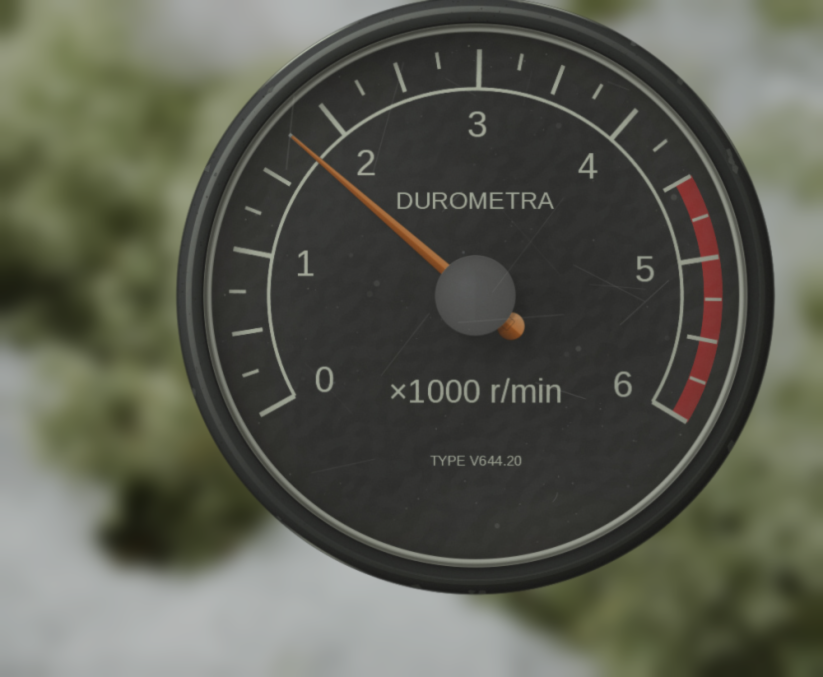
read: 1750; rpm
